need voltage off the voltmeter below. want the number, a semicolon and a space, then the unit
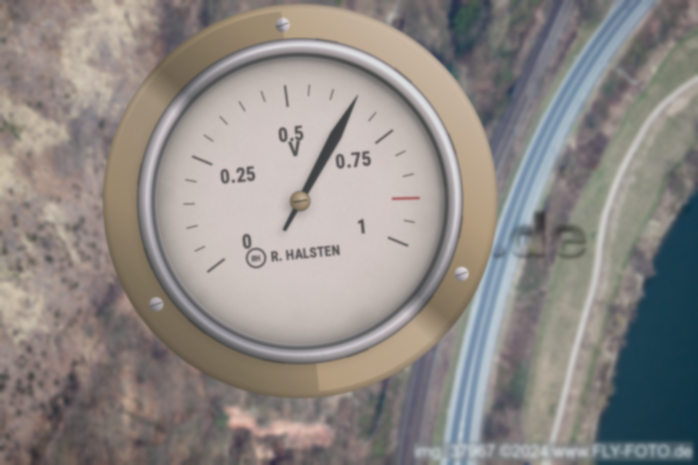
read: 0.65; V
